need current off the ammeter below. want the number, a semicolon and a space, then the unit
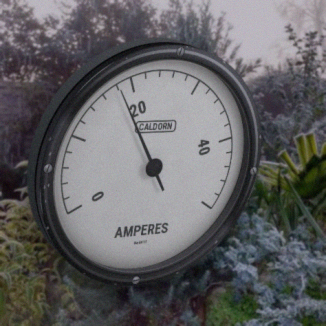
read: 18; A
